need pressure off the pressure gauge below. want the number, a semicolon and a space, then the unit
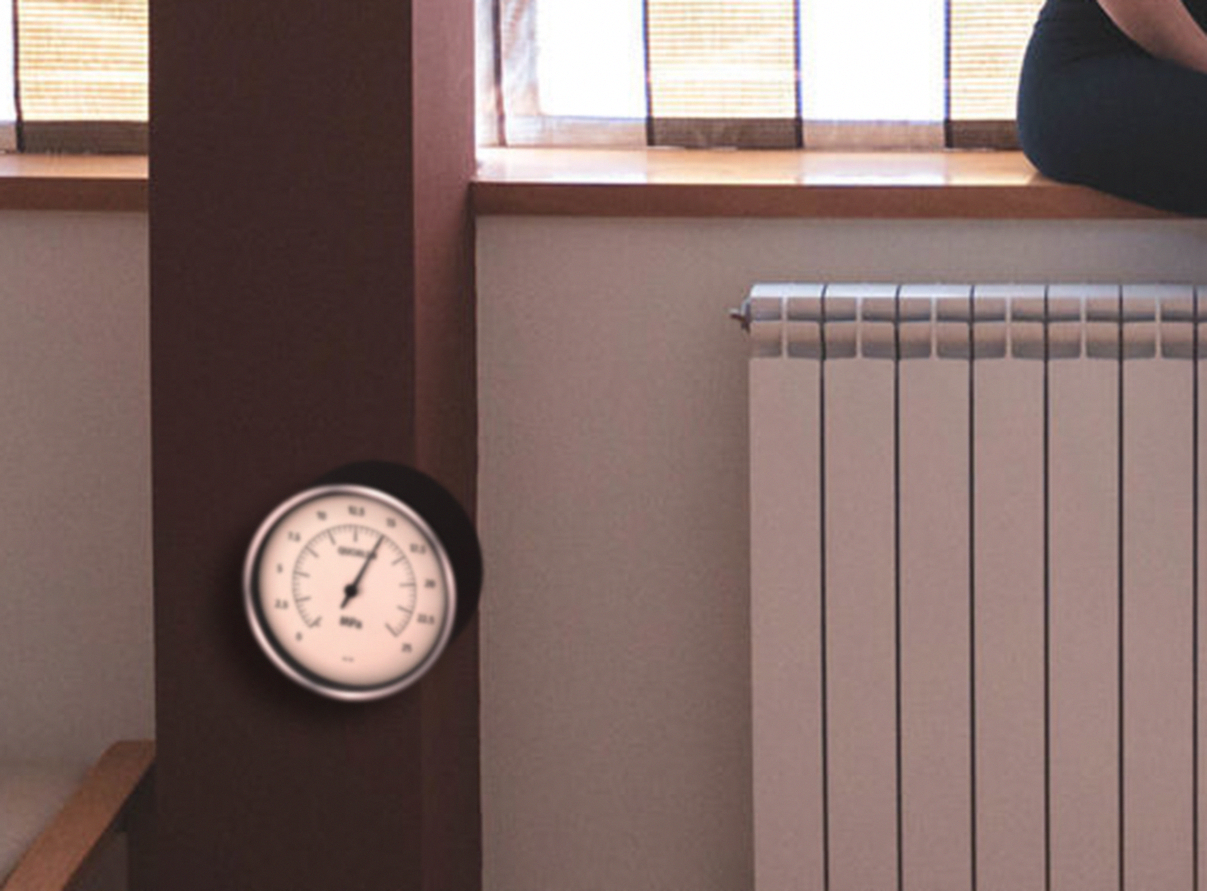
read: 15; MPa
